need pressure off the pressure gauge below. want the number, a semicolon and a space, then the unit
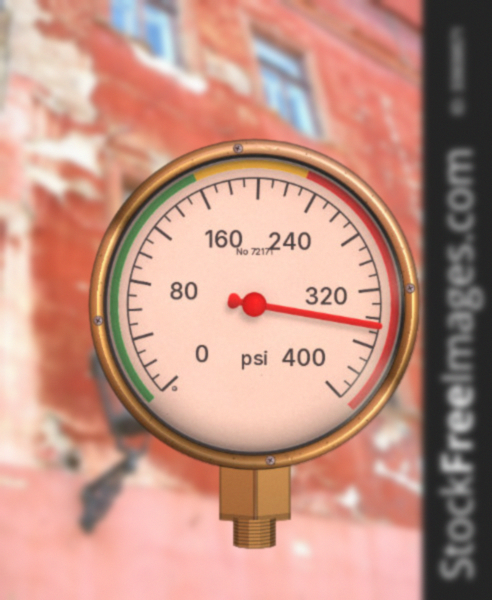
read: 345; psi
